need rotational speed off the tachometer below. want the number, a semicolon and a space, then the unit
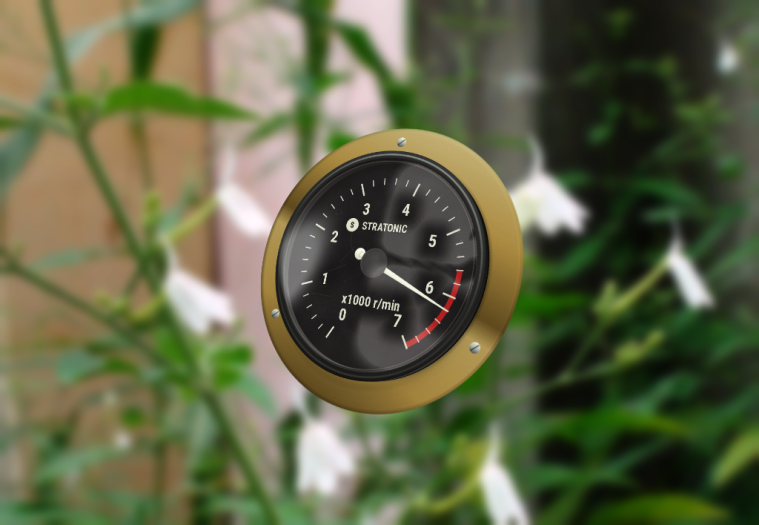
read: 6200; rpm
